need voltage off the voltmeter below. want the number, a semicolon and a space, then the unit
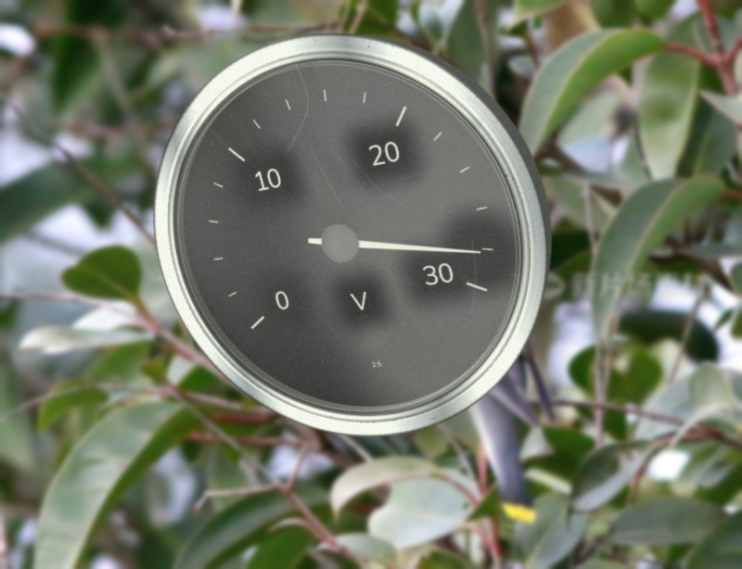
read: 28; V
